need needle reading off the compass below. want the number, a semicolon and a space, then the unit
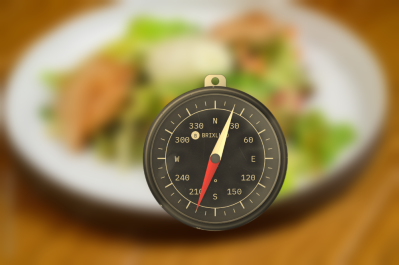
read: 200; °
